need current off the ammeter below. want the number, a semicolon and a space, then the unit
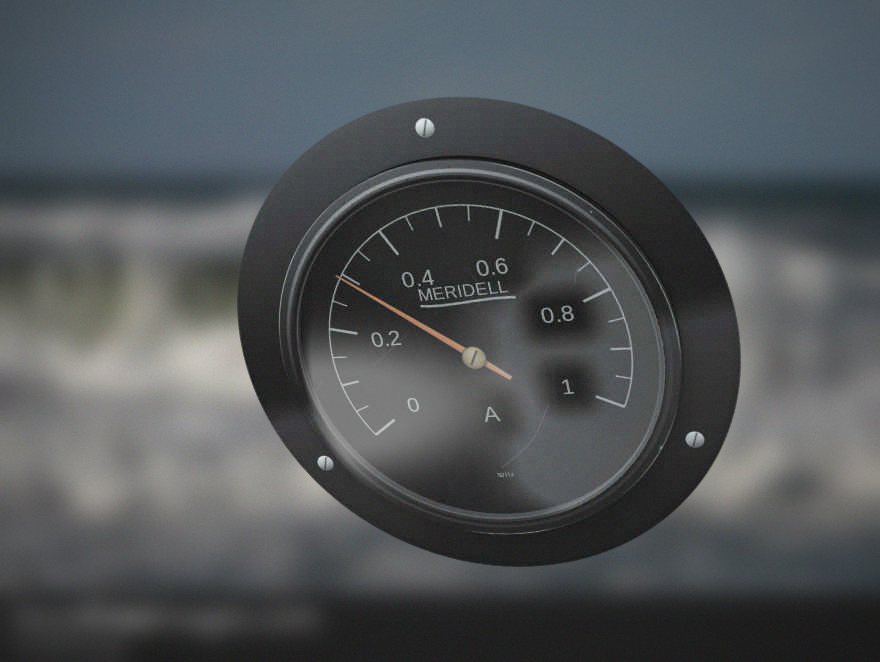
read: 0.3; A
